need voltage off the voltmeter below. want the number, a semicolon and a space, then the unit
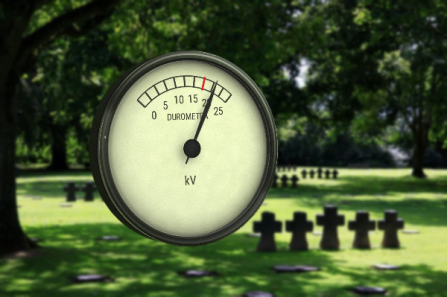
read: 20; kV
